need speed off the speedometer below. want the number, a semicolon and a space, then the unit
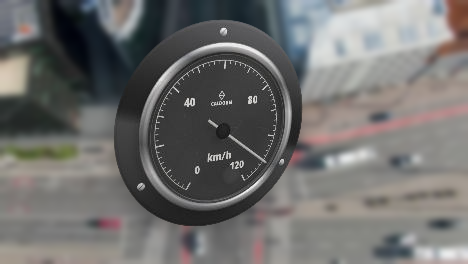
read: 110; km/h
